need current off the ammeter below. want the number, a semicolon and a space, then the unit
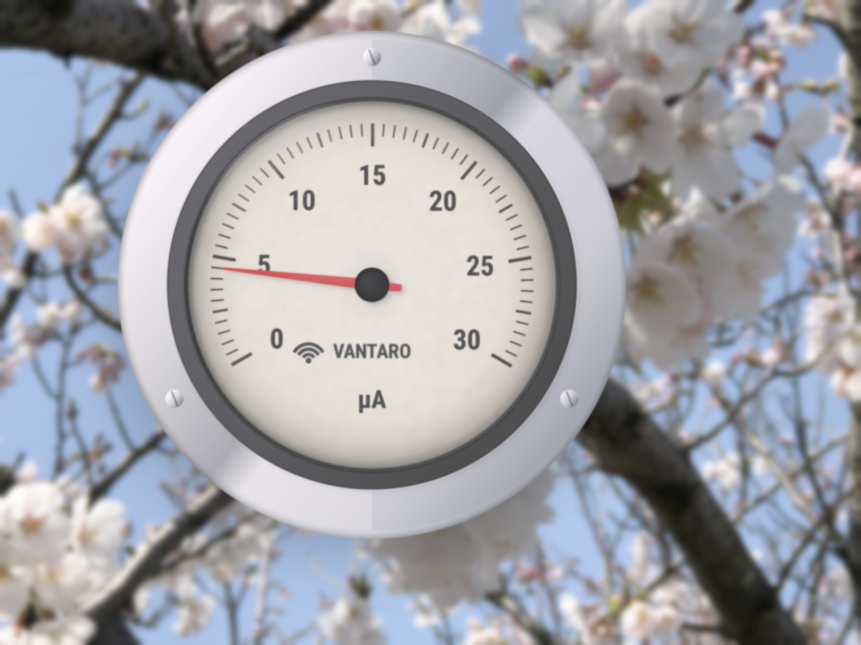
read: 4.5; µA
